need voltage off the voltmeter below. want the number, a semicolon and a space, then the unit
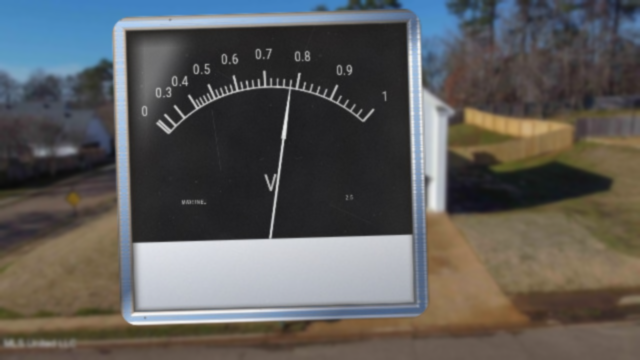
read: 0.78; V
